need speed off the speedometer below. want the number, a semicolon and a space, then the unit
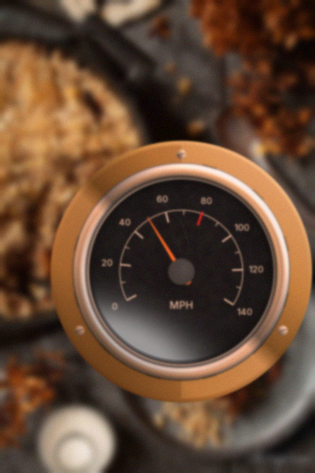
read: 50; mph
